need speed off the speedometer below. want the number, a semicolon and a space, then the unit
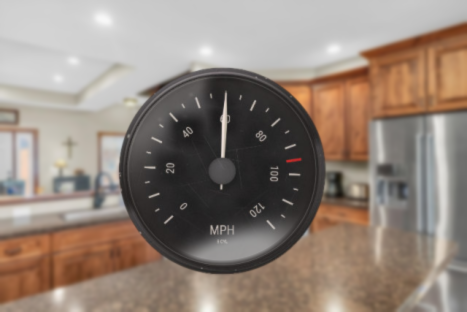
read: 60; mph
